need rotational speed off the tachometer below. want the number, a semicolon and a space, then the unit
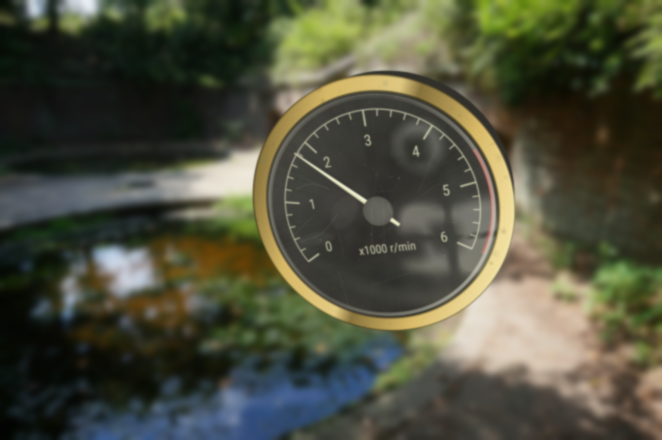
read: 1800; rpm
